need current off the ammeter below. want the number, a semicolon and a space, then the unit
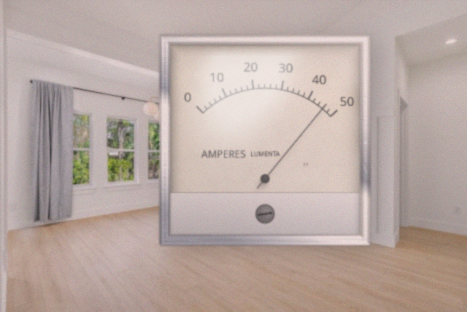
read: 46; A
